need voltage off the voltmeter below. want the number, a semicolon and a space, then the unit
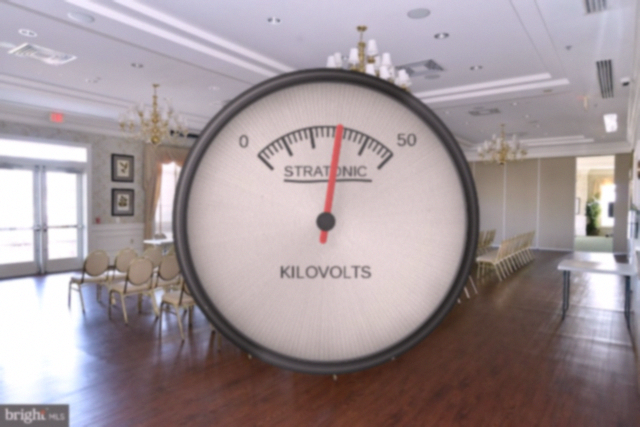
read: 30; kV
